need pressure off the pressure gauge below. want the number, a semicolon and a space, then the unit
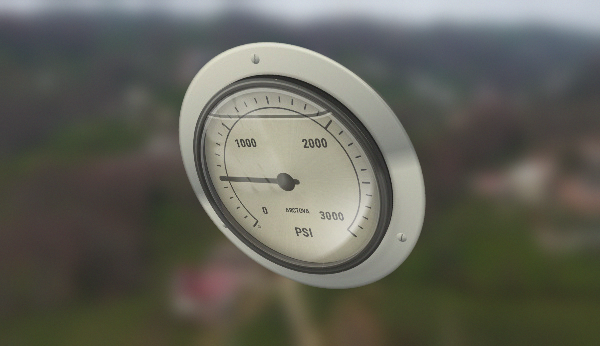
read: 500; psi
